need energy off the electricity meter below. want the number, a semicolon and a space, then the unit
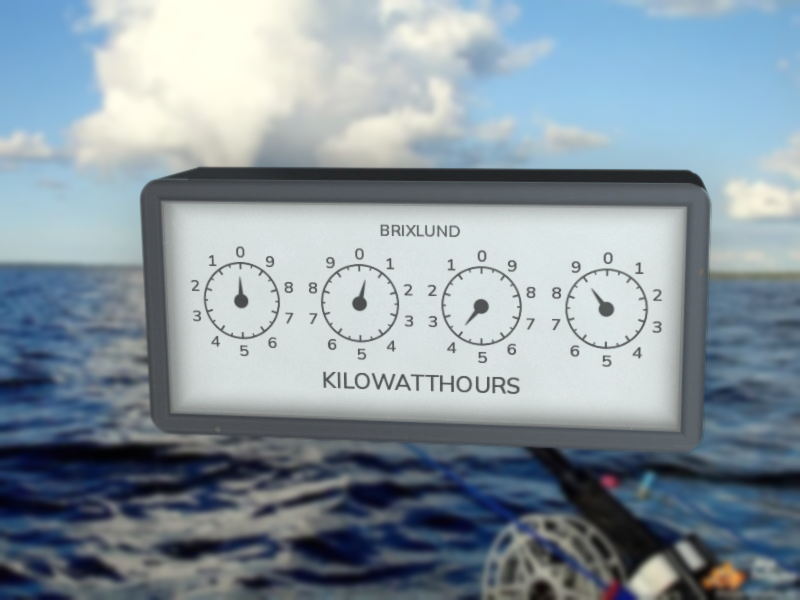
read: 39; kWh
